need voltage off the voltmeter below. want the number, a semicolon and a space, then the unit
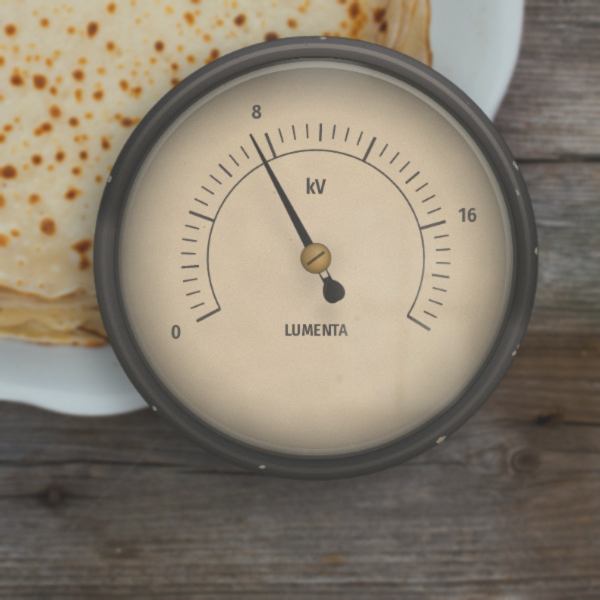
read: 7.5; kV
